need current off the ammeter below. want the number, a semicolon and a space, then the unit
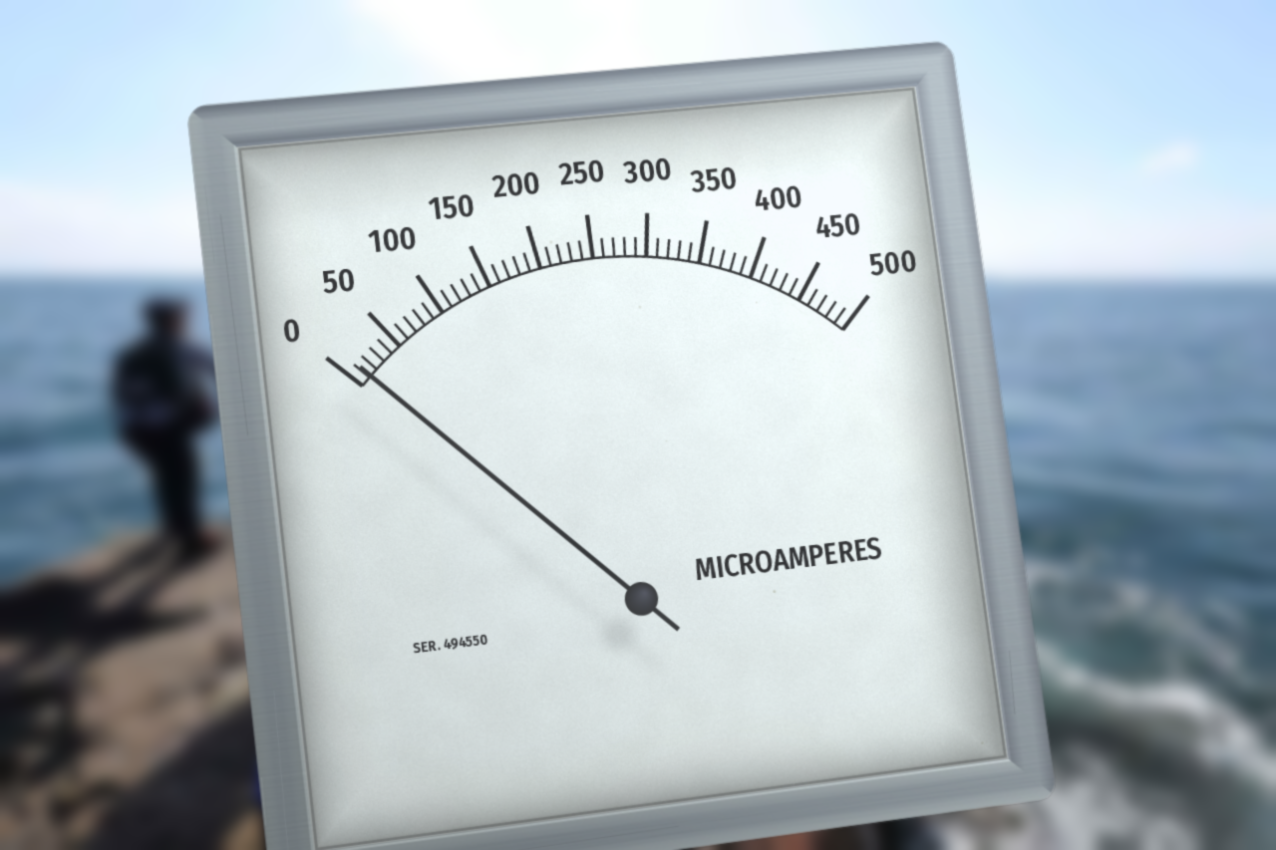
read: 10; µA
